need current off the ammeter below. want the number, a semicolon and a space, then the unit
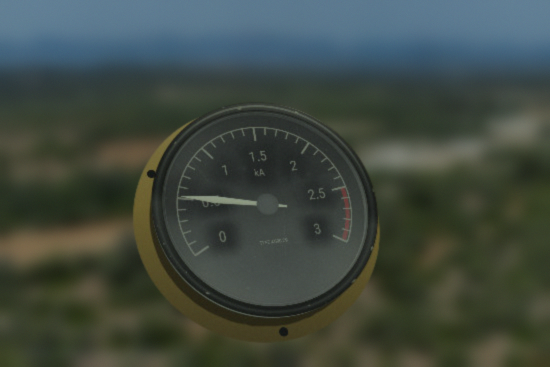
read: 0.5; kA
